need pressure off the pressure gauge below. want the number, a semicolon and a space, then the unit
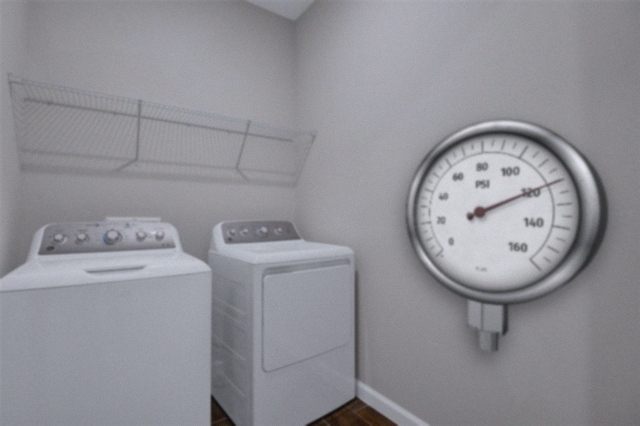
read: 120; psi
